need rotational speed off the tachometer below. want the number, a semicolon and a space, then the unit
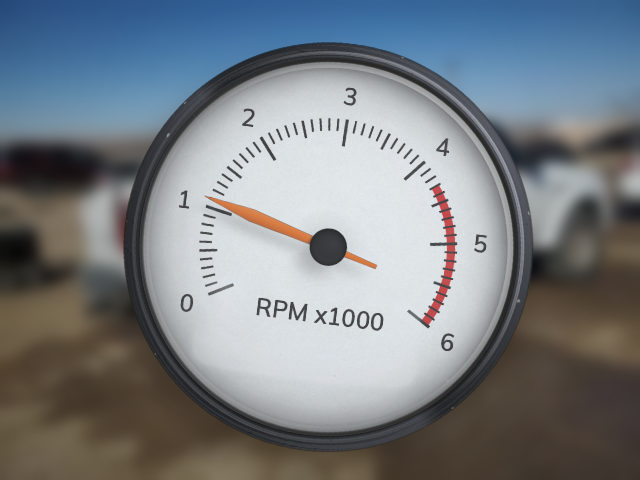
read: 1100; rpm
